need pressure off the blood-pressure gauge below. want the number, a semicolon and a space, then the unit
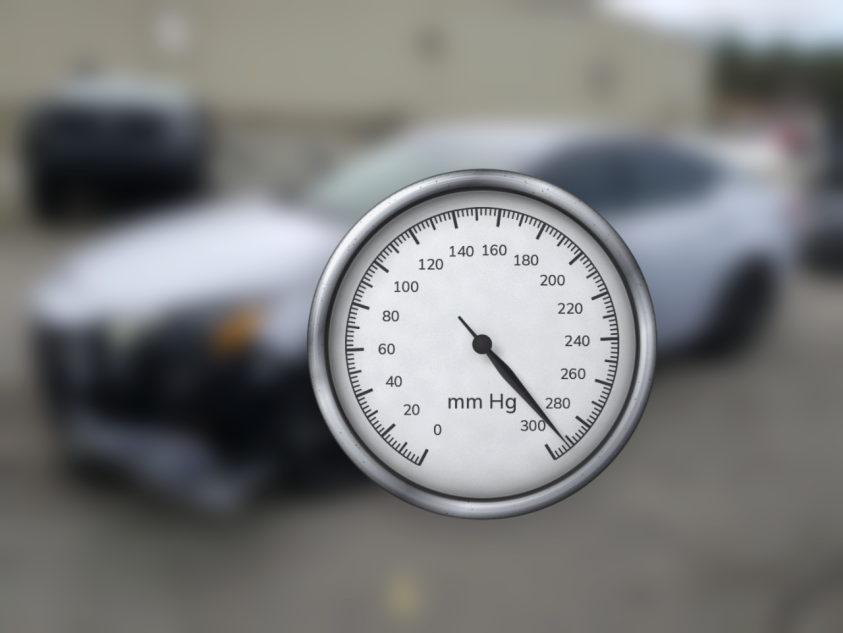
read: 292; mmHg
